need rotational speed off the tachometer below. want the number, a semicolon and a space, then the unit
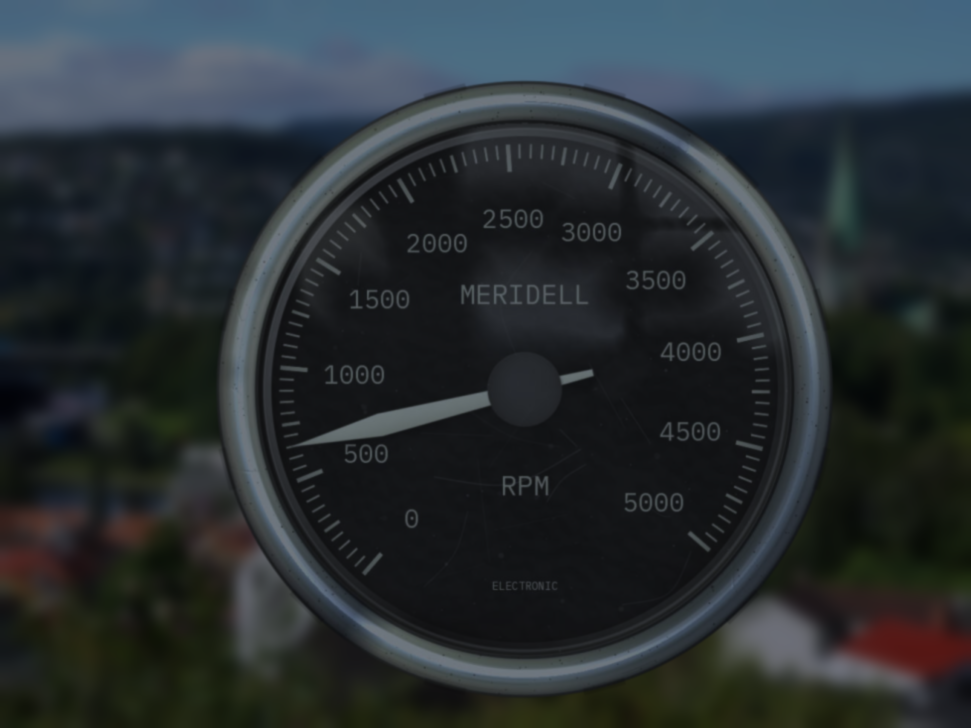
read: 650; rpm
